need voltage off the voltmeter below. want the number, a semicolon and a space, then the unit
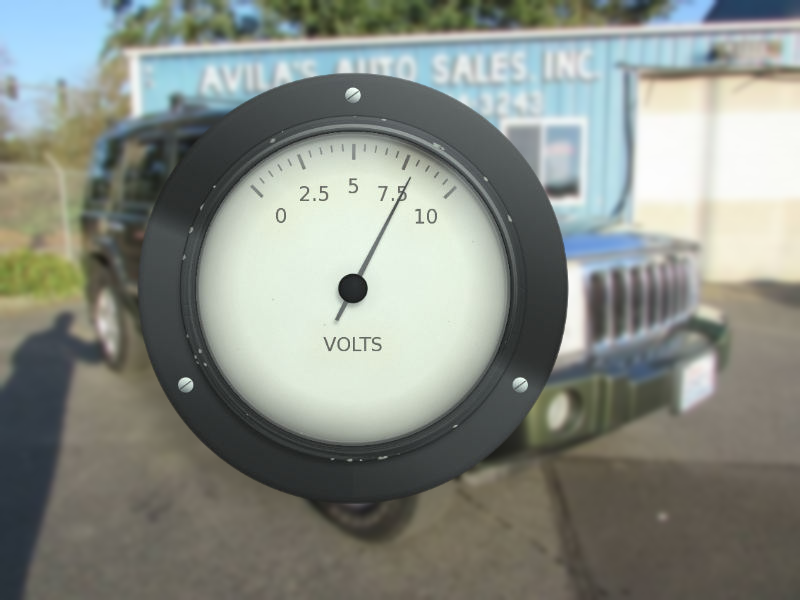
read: 8; V
